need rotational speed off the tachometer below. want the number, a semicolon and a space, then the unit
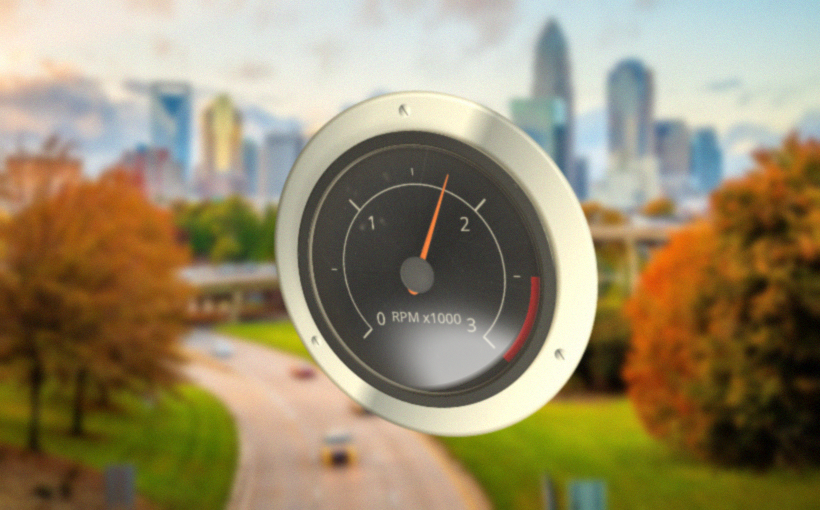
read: 1750; rpm
